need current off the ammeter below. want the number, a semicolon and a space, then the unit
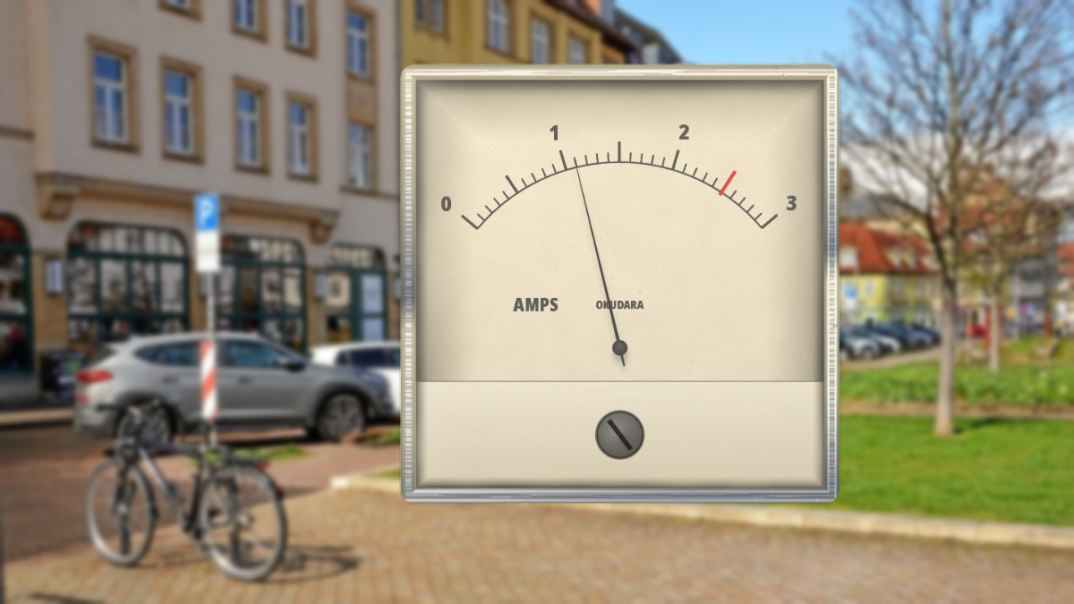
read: 1.1; A
